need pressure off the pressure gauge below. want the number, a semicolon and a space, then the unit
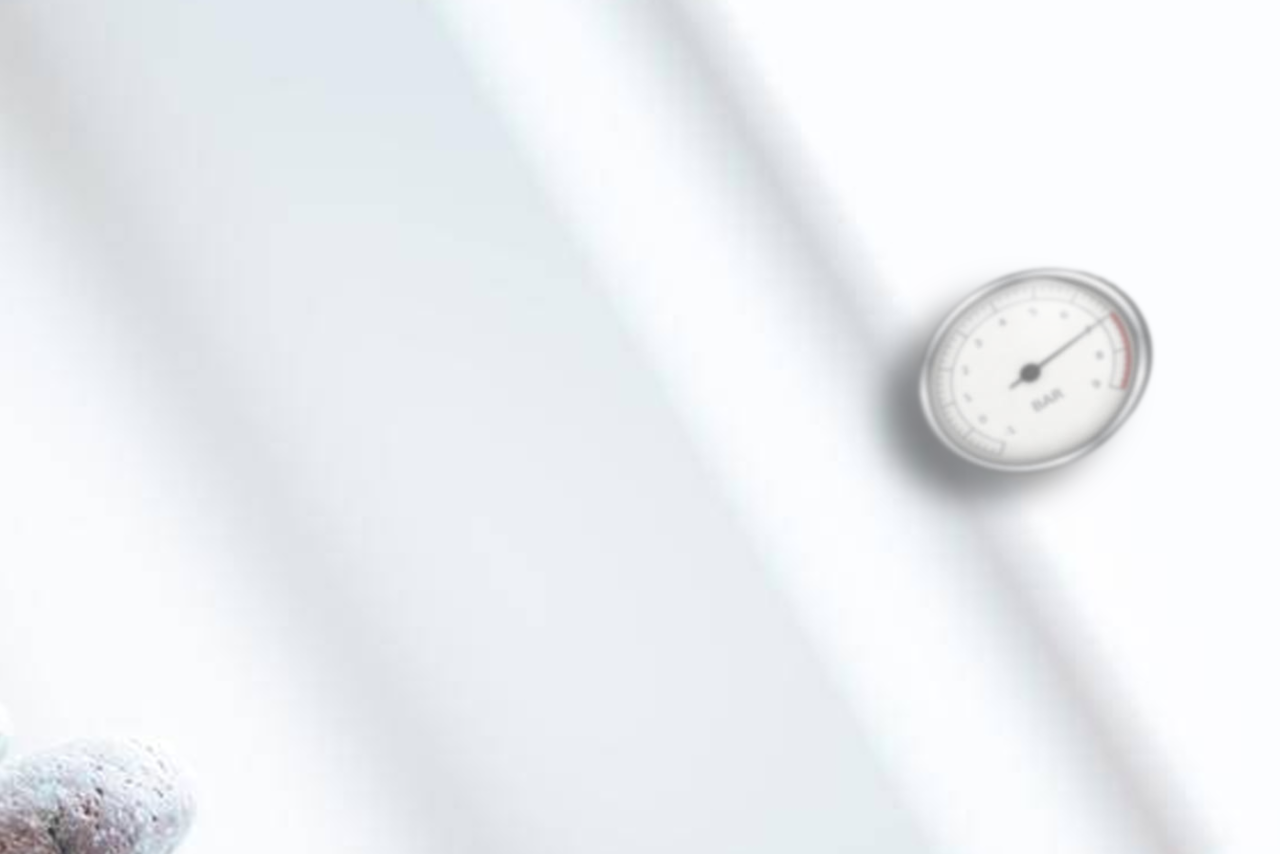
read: 7; bar
